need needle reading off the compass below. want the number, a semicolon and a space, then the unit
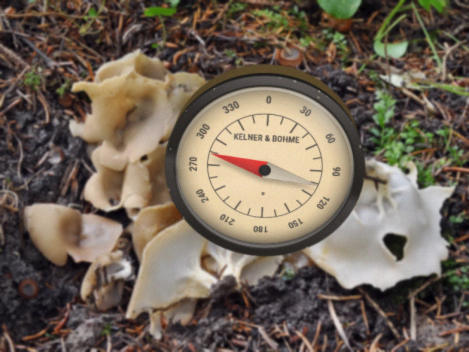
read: 285; °
